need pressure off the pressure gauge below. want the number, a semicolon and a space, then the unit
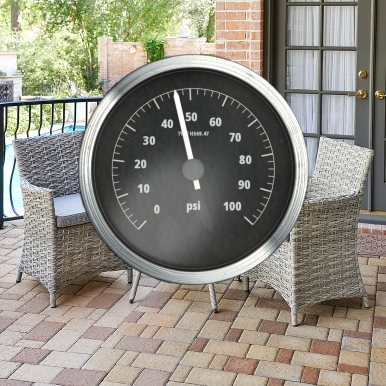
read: 46; psi
